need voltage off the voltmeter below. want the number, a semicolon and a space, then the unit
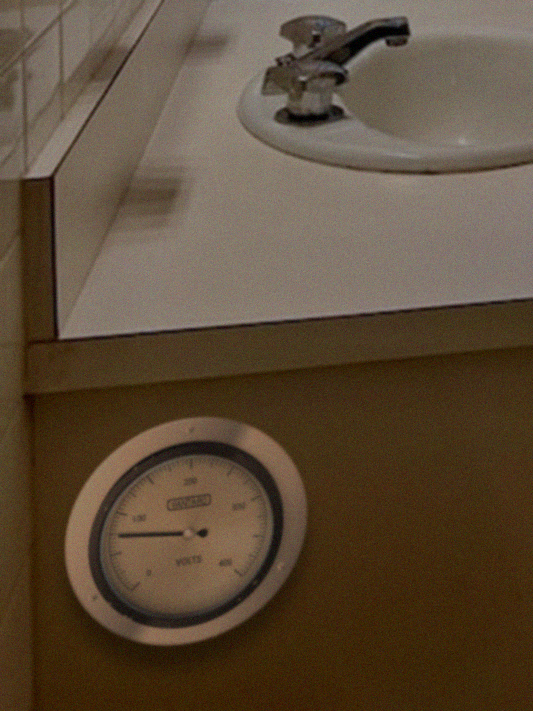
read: 75; V
